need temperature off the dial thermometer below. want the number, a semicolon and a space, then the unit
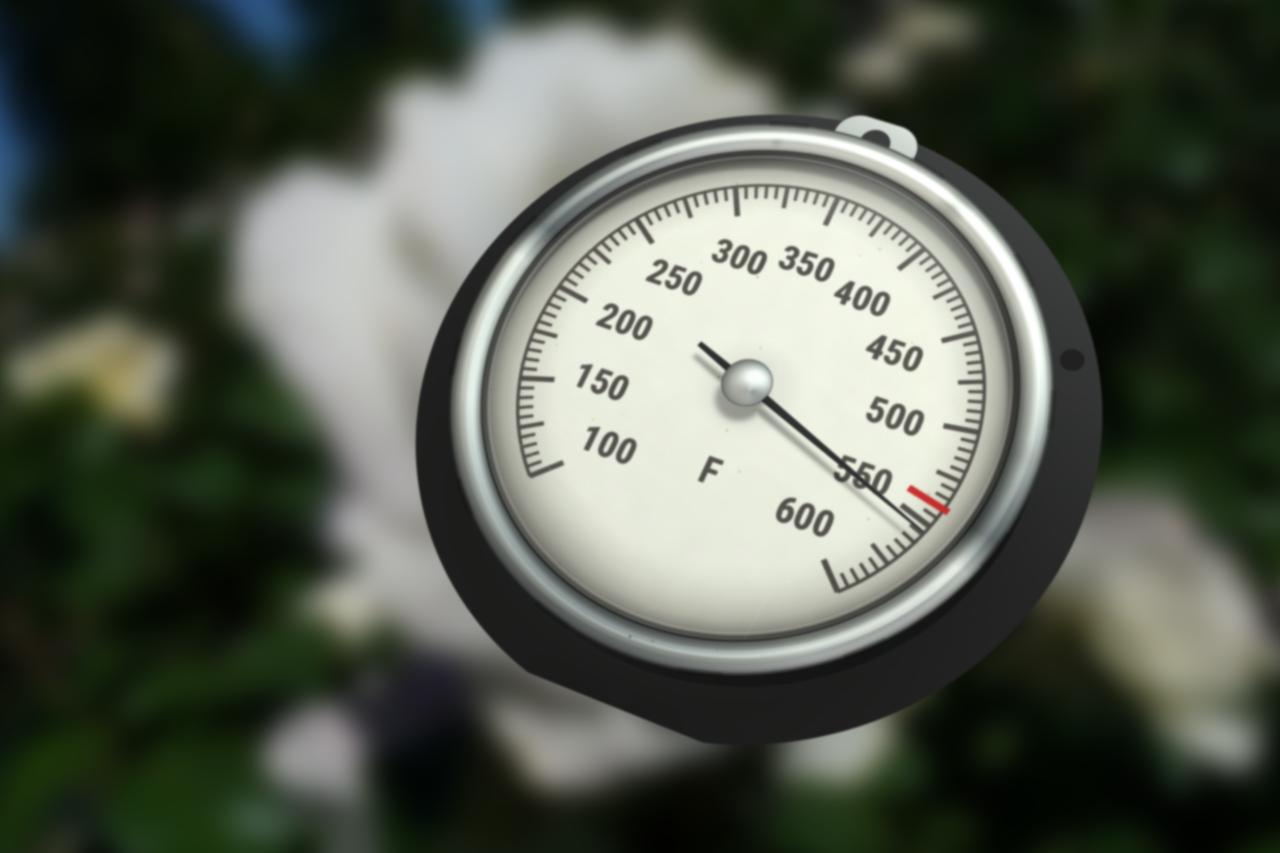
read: 555; °F
